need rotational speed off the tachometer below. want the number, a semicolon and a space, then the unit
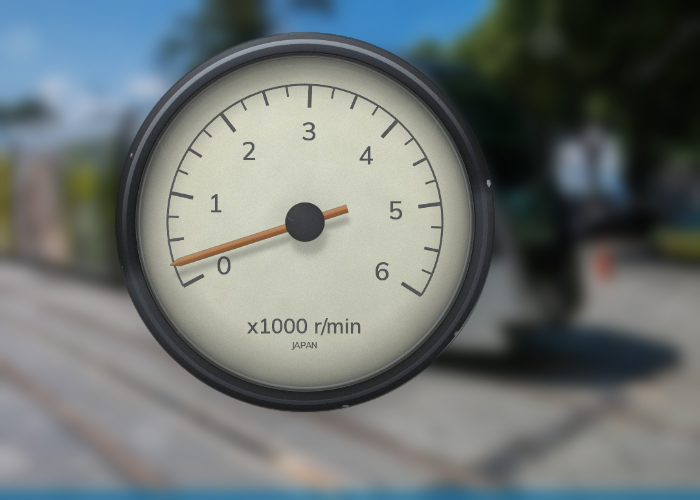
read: 250; rpm
